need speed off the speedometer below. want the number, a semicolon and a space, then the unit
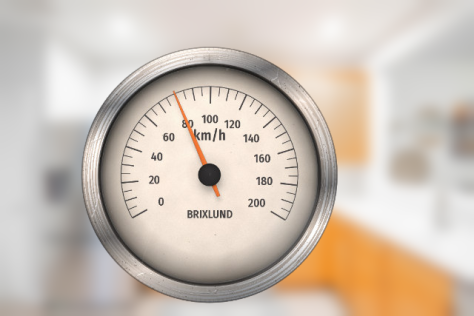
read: 80; km/h
